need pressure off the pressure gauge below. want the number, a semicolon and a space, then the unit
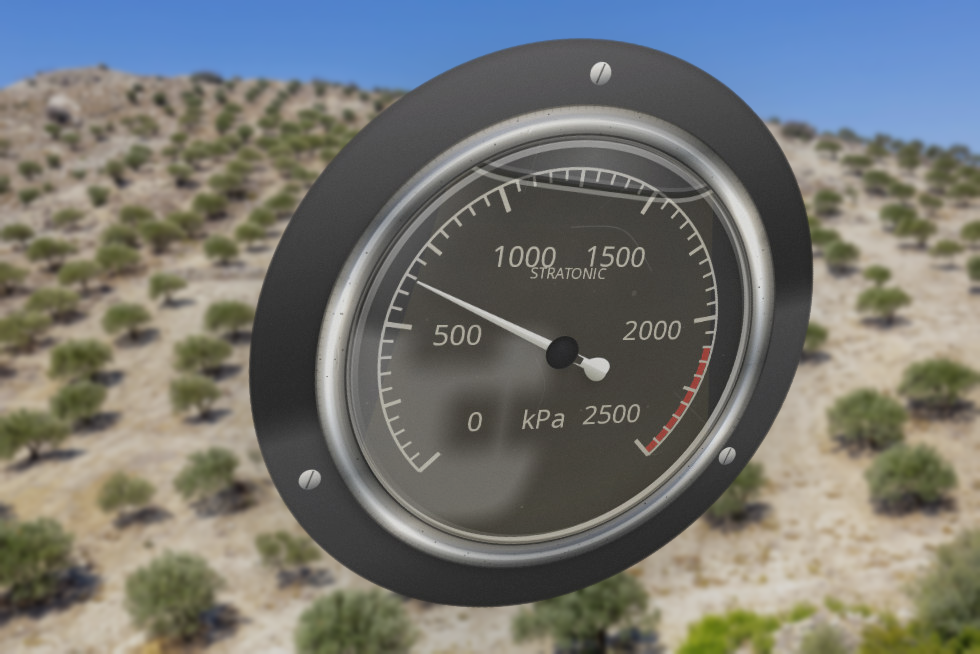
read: 650; kPa
